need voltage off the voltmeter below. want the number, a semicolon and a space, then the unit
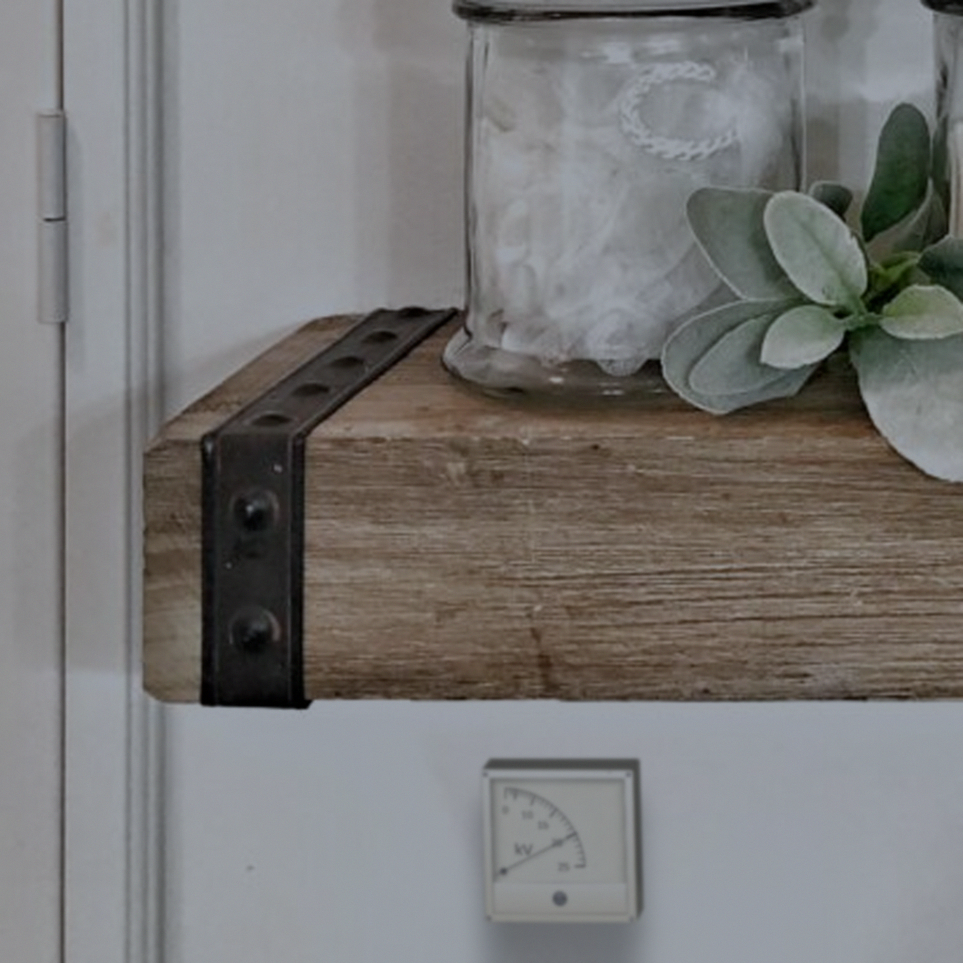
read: 20; kV
